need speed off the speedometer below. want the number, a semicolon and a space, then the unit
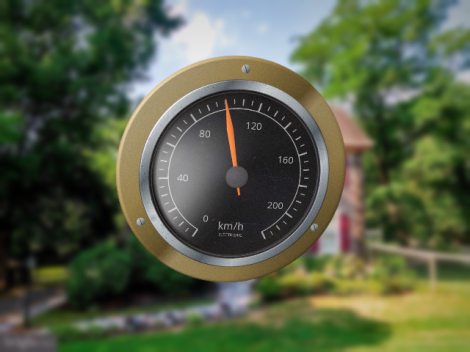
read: 100; km/h
